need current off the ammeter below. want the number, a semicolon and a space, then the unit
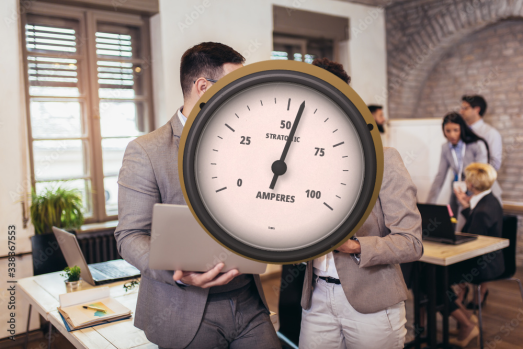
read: 55; A
